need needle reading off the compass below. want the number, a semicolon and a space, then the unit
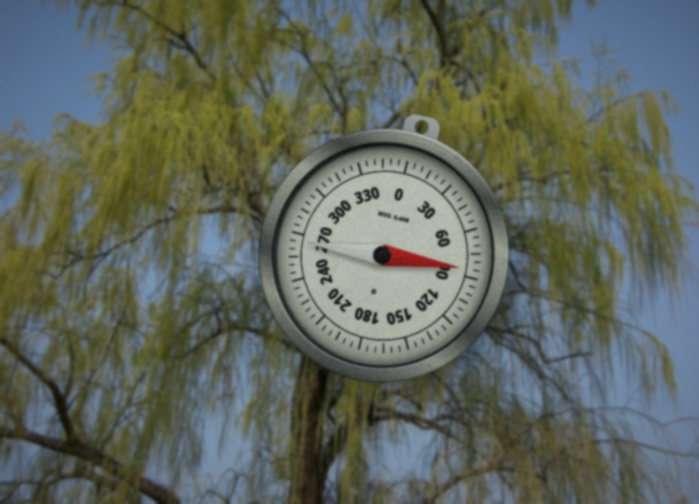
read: 85; °
